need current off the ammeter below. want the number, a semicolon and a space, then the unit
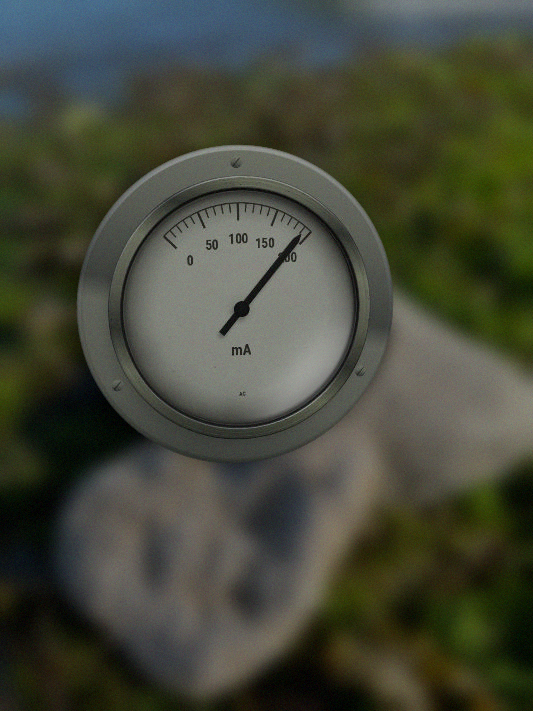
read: 190; mA
